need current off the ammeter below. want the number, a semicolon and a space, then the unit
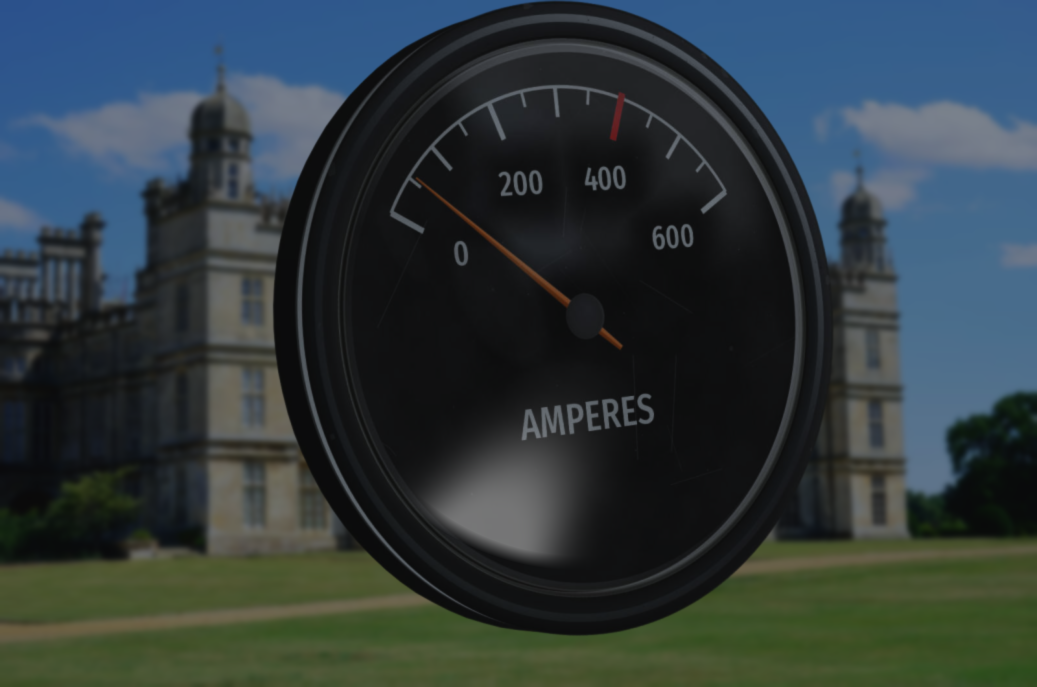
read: 50; A
